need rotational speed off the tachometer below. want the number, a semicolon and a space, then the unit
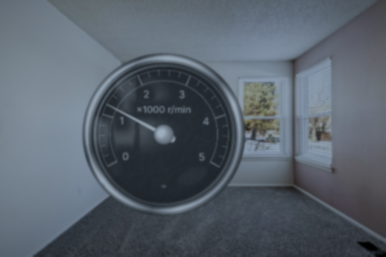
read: 1200; rpm
